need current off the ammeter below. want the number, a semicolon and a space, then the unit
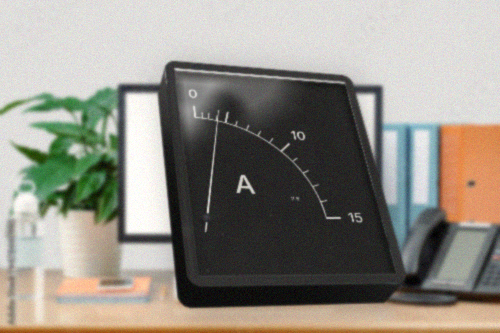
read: 4; A
